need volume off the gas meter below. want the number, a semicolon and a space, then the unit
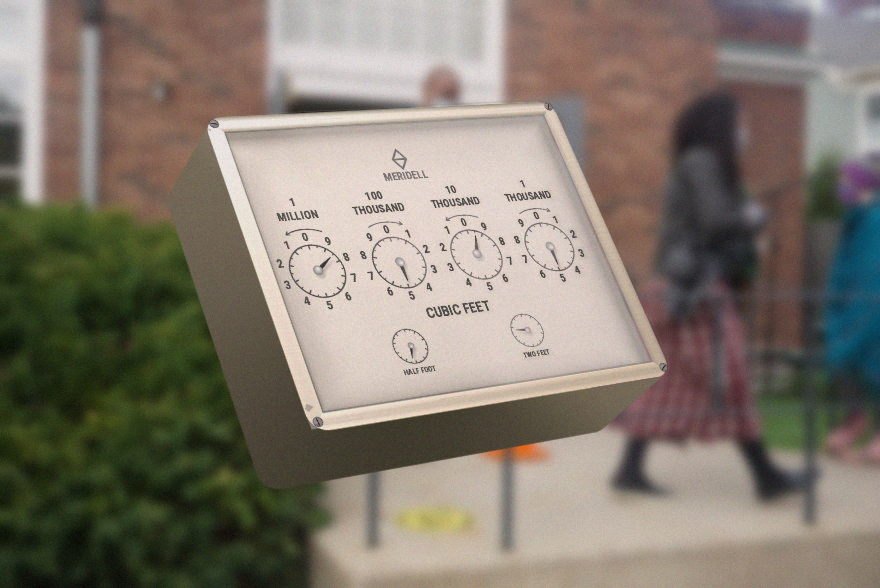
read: 849500; ft³
